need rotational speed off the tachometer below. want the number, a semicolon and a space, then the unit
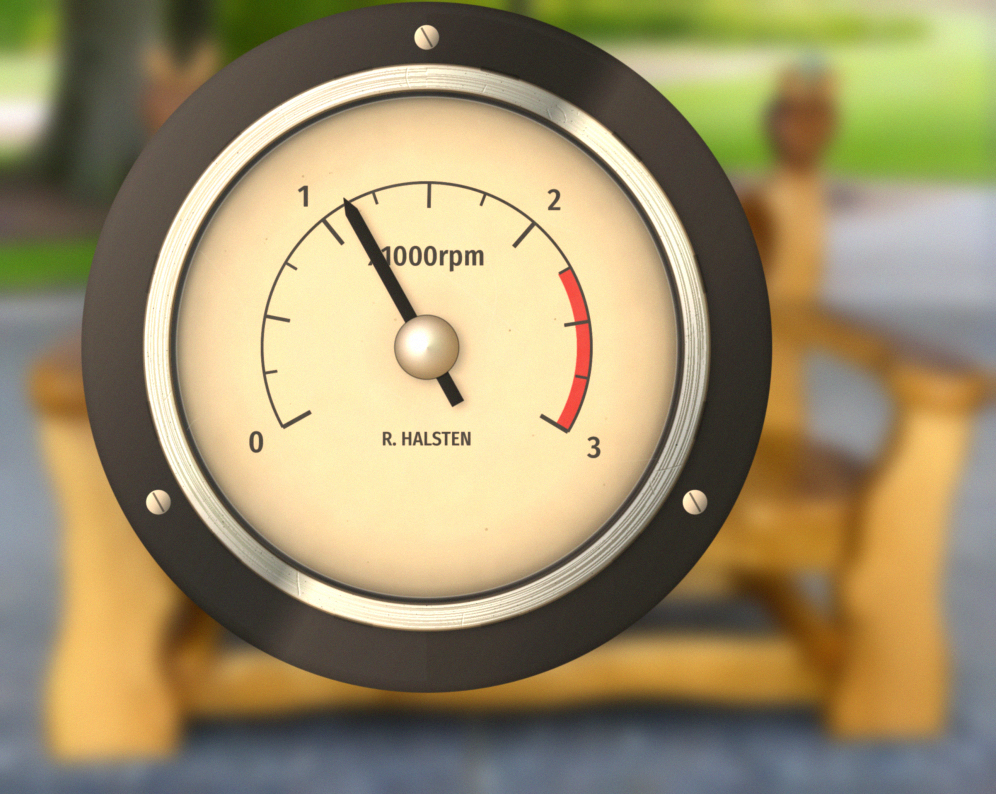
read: 1125; rpm
